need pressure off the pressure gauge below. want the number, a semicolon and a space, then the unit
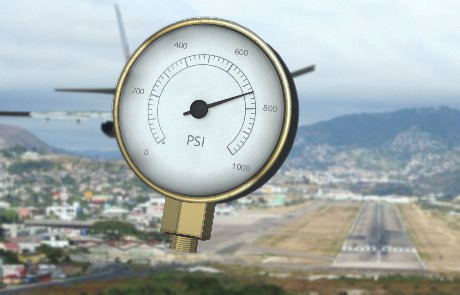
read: 740; psi
